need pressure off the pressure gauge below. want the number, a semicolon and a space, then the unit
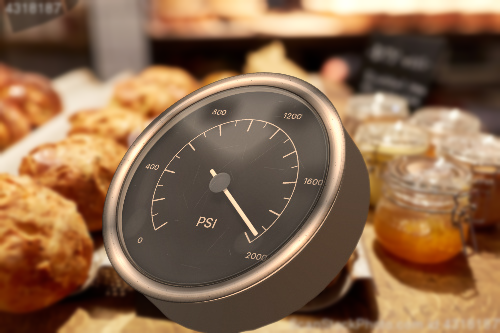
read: 1950; psi
